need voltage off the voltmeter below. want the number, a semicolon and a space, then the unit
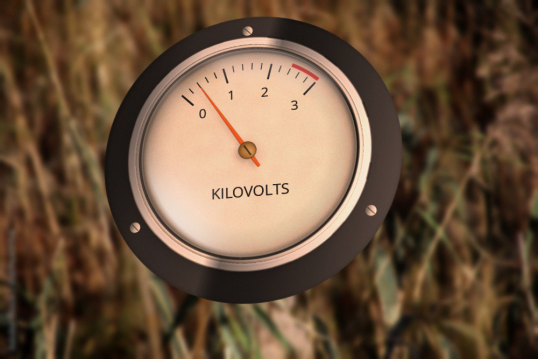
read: 0.4; kV
